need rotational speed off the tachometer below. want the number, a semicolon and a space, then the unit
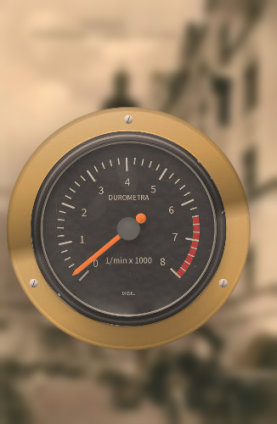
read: 200; rpm
